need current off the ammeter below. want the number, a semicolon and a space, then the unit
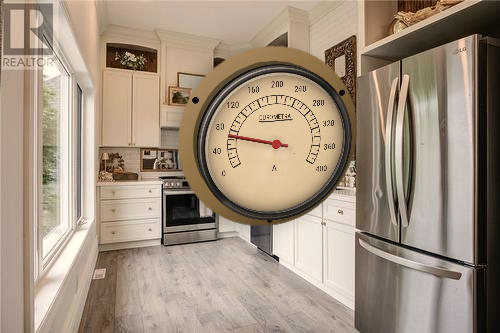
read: 70; A
